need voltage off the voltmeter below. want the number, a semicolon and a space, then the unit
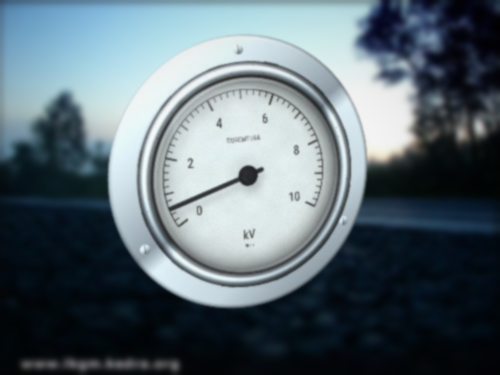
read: 0.6; kV
